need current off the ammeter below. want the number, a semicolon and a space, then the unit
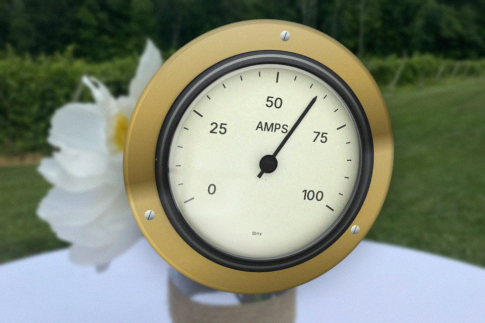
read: 62.5; A
